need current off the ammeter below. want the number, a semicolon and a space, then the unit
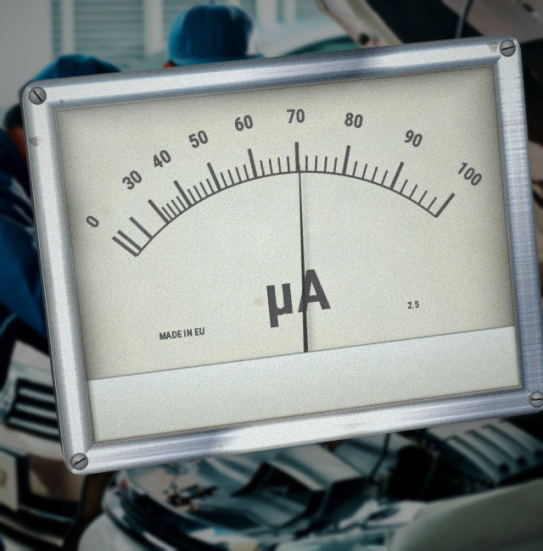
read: 70; µA
